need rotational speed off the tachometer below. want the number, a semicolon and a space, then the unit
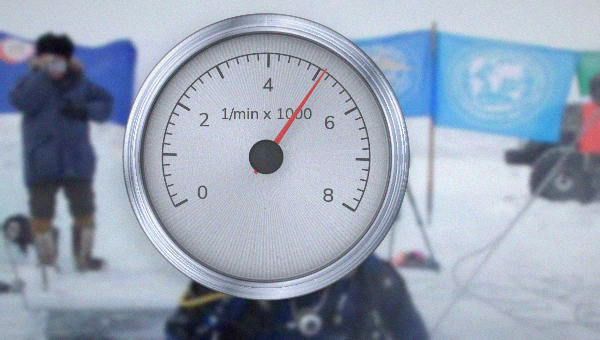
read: 5100; rpm
